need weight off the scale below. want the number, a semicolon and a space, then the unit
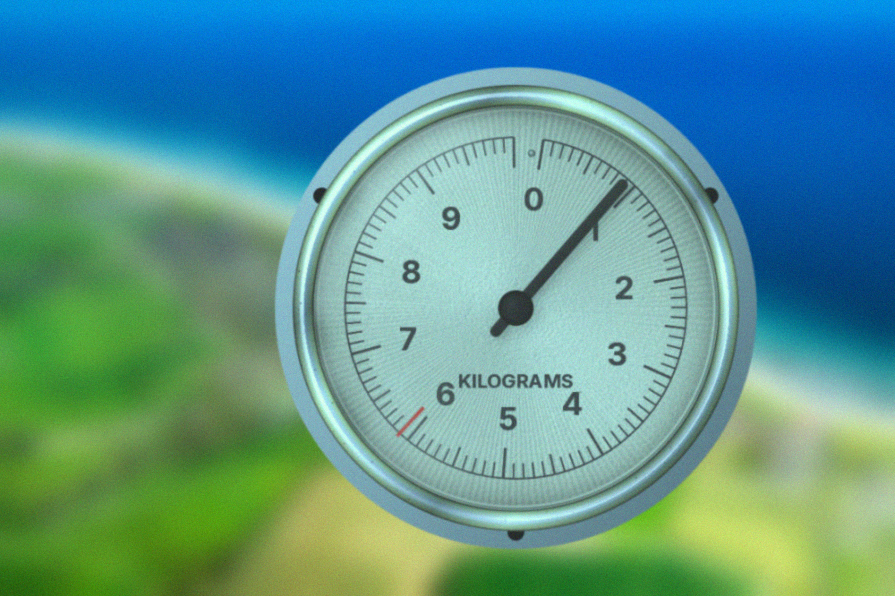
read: 0.9; kg
